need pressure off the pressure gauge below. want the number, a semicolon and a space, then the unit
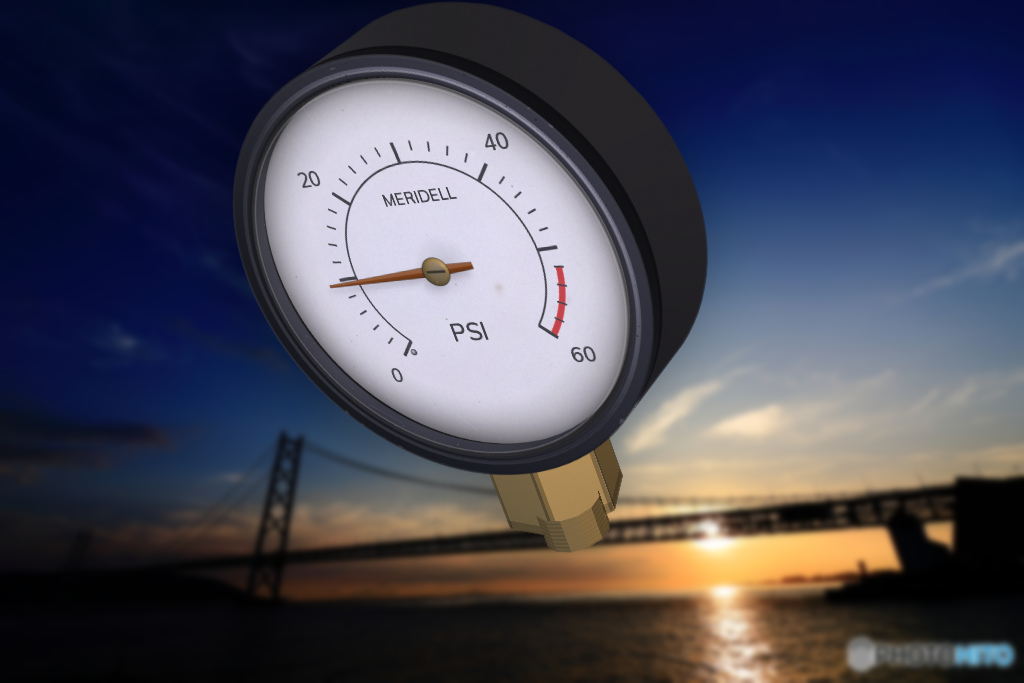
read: 10; psi
